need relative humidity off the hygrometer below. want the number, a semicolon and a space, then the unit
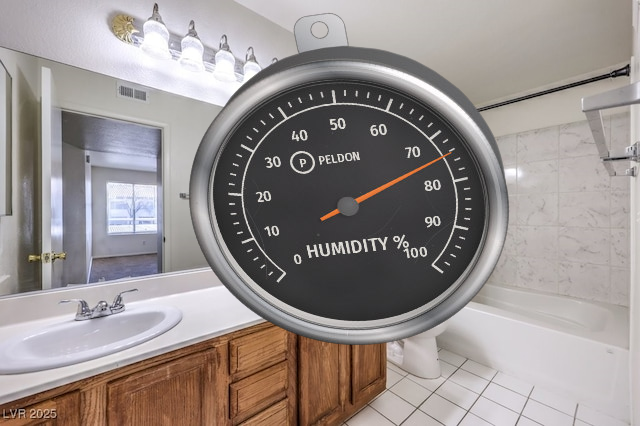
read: 74; %
